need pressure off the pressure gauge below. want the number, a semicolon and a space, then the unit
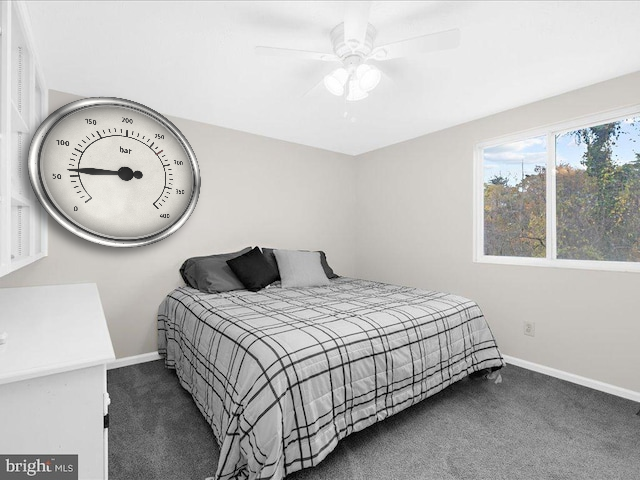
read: 60; bar
